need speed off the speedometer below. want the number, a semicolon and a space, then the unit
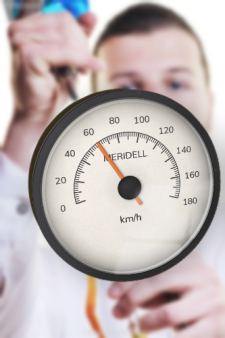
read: 60; km/h
